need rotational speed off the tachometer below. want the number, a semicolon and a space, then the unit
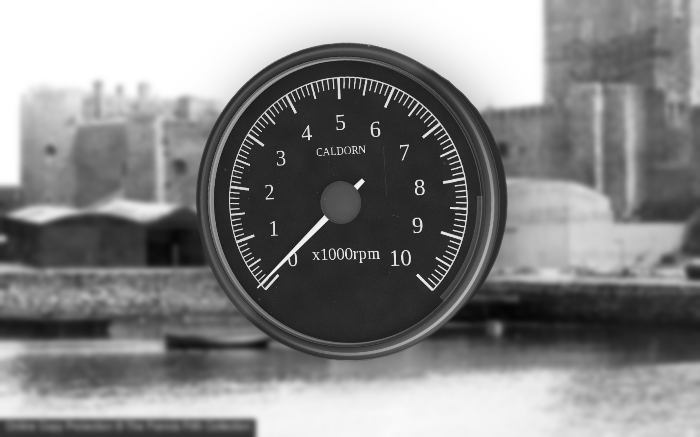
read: 100; rpm
